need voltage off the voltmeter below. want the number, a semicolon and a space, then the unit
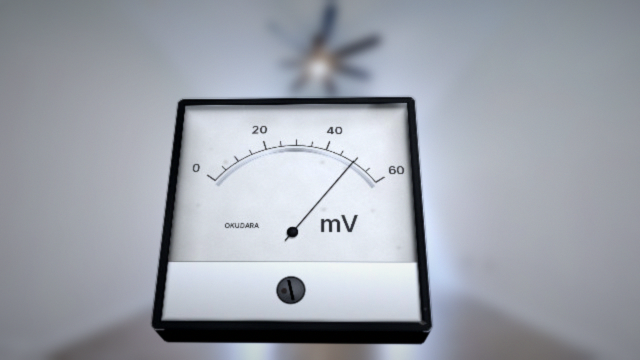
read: 50; mV
